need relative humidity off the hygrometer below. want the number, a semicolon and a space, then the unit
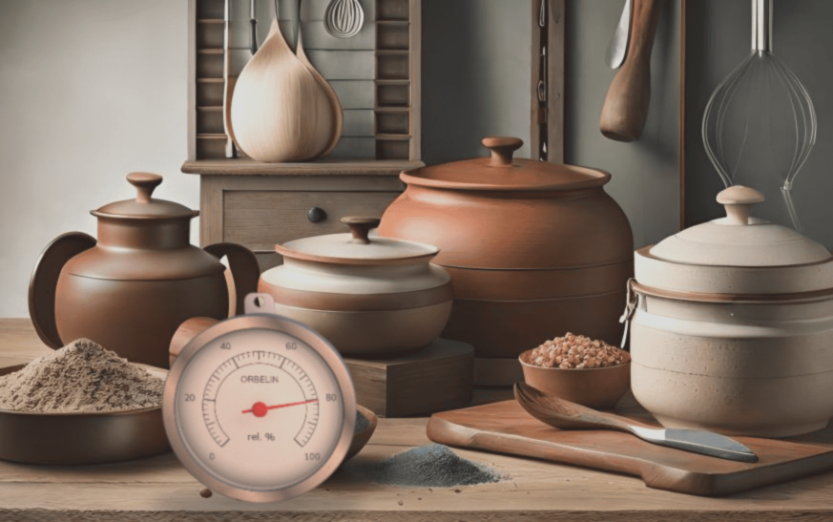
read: 80; %
